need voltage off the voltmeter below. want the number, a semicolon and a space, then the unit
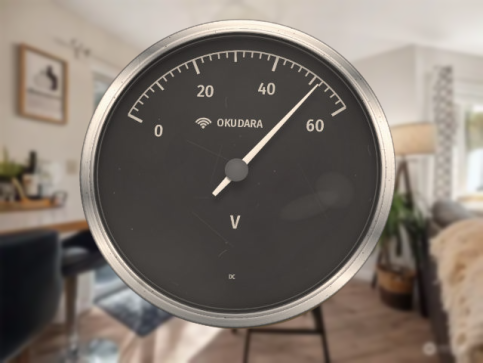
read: 52; V
